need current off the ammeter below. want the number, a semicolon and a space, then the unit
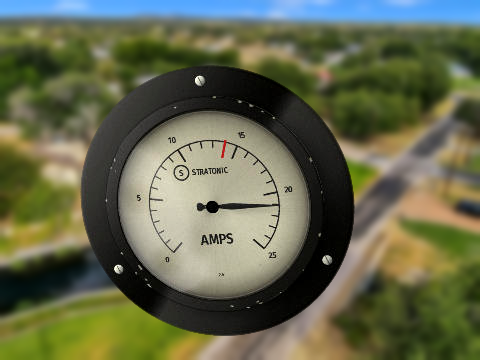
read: 21; A
